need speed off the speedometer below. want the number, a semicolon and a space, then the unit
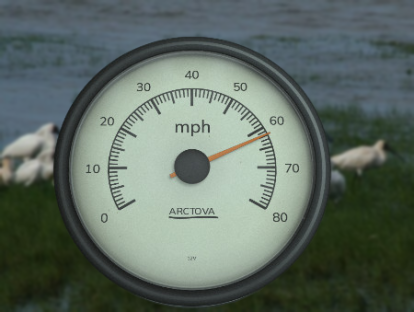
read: 62; mph
